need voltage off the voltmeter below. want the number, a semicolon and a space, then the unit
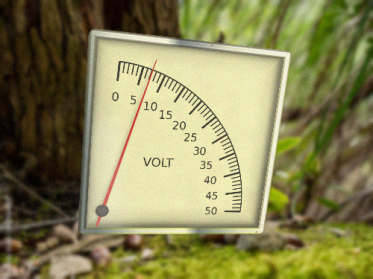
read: 7; V
